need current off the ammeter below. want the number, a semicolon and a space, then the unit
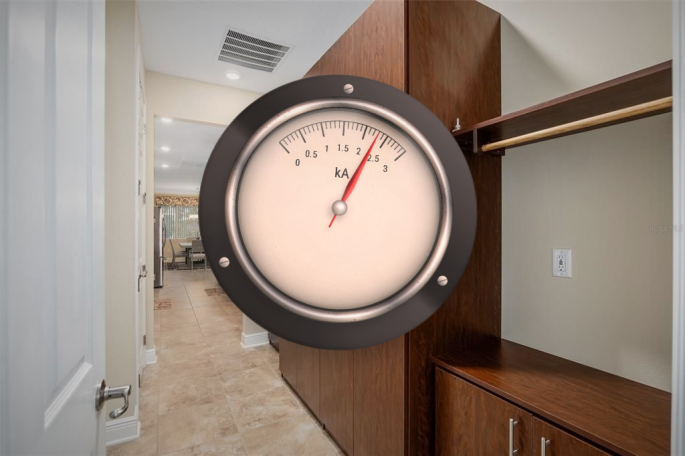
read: 2.3; kA
